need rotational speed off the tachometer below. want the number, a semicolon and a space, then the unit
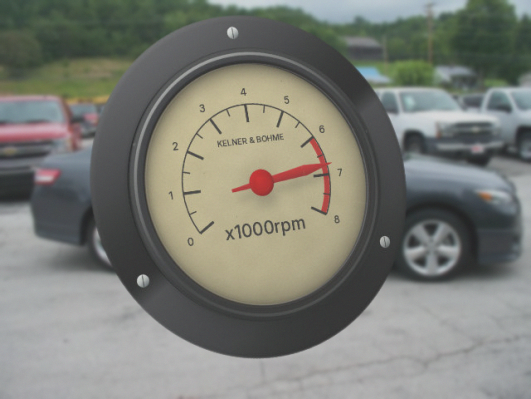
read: 6750; rpm
